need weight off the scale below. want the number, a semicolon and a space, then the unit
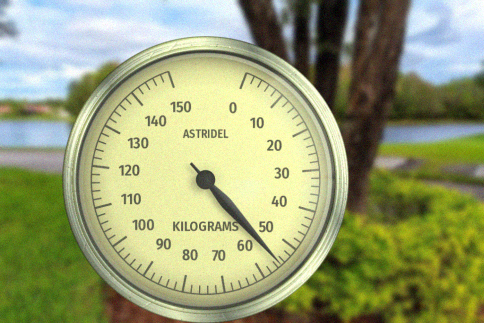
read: 55; kg
